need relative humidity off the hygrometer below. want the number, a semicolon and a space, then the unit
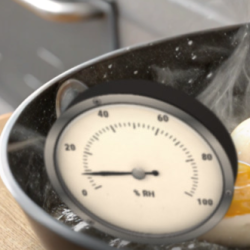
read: 10; %
